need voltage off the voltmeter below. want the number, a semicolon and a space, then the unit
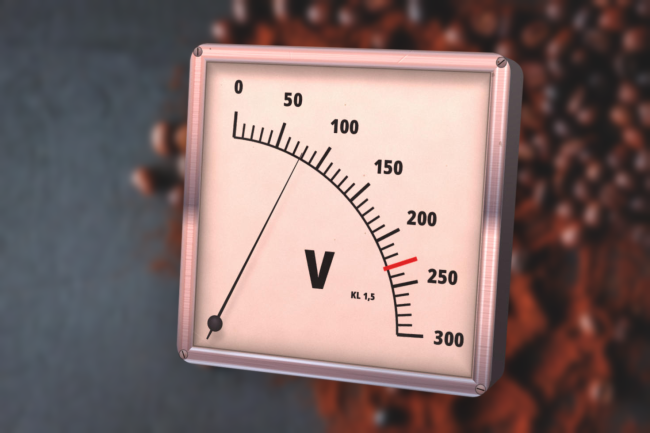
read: 80; V
